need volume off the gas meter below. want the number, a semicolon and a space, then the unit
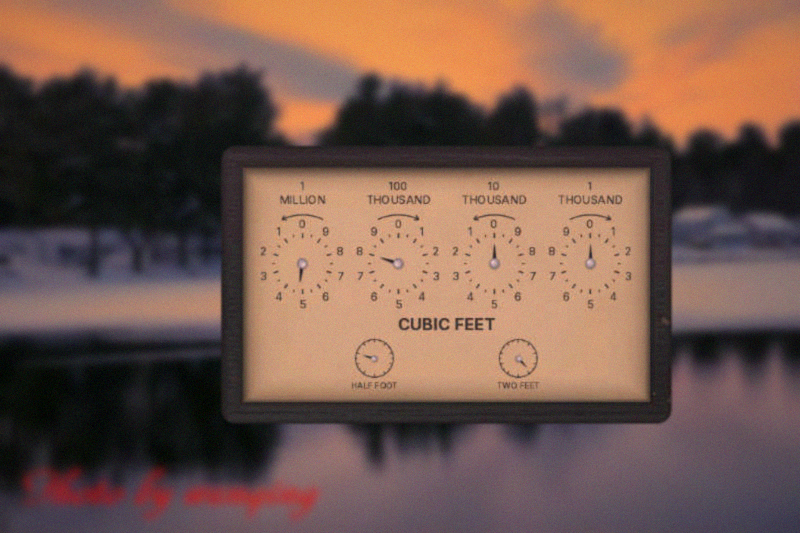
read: 480000; ft³
